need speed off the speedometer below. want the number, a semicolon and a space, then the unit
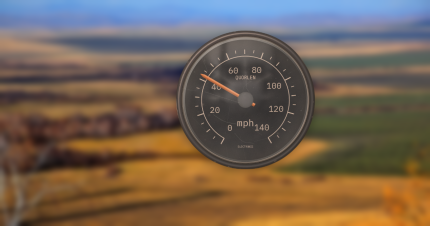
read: 42.5; mph
